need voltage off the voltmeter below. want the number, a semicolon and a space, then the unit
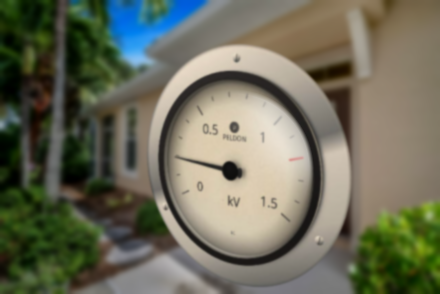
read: 0.2; kV
